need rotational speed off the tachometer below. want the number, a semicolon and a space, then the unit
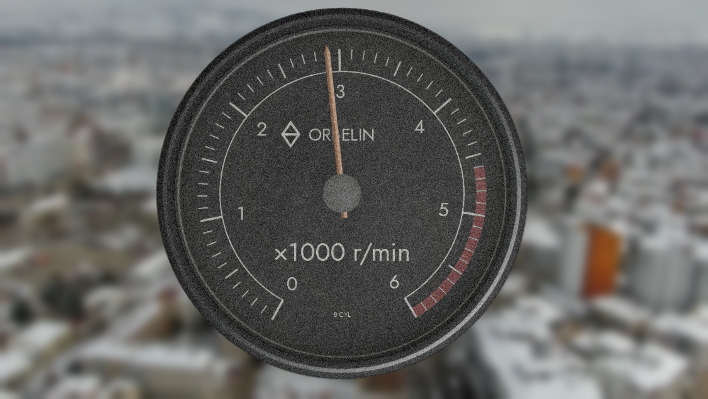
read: 2900; rpm
